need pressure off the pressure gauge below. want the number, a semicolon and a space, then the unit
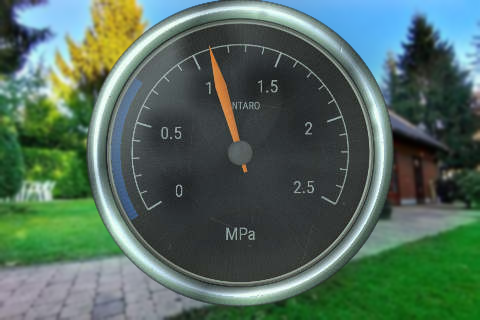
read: 1.1; MPa
